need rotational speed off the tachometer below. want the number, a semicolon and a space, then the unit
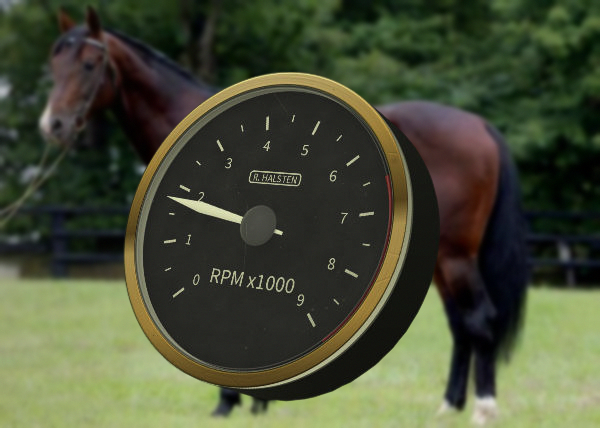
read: 1750; rpm
